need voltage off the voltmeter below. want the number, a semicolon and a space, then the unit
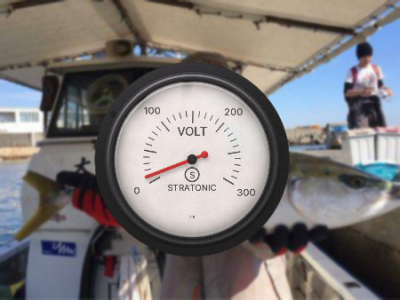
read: 10; V
